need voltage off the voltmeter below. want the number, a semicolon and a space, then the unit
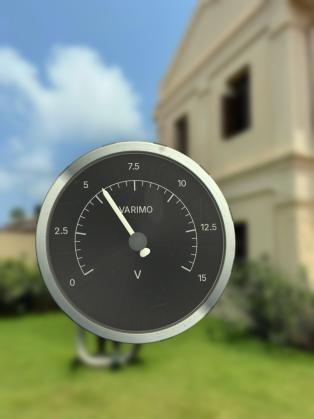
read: 5.5; V
